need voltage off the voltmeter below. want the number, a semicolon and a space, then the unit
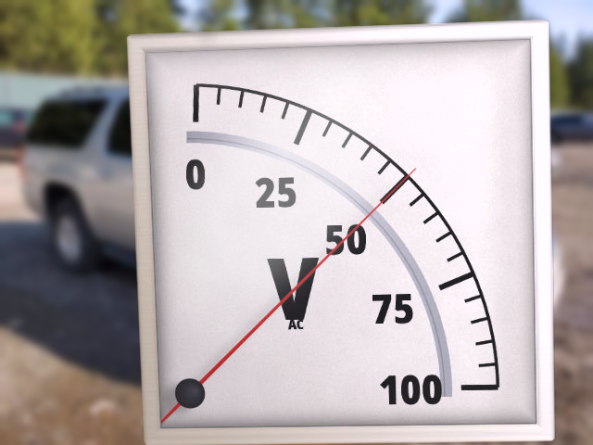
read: 50; V
